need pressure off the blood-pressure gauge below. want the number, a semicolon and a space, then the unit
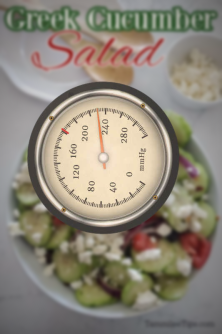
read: 230; mmHg
